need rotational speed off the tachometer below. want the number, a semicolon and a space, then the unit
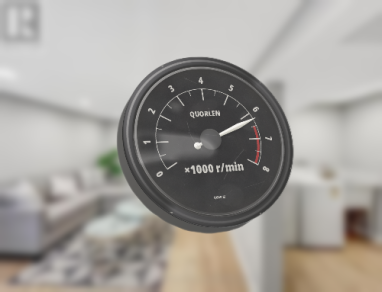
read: 6250; rpm
